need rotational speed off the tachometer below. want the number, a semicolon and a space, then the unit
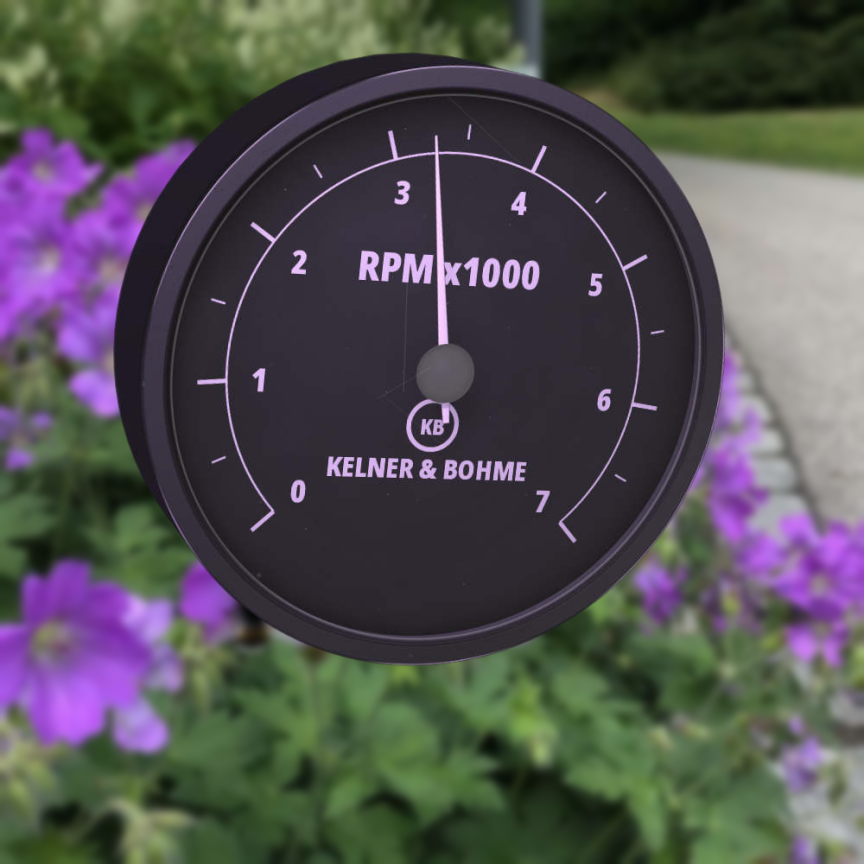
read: 3250; rpm
